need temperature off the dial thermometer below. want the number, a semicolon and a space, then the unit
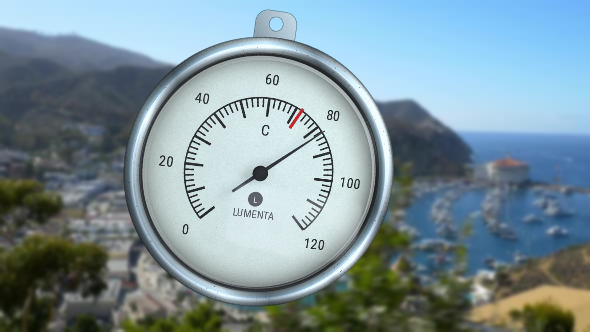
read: 82; °C
